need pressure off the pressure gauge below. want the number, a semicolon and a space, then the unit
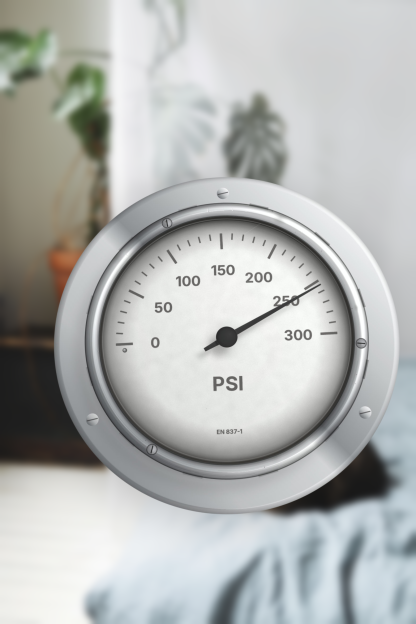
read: 255; psi
